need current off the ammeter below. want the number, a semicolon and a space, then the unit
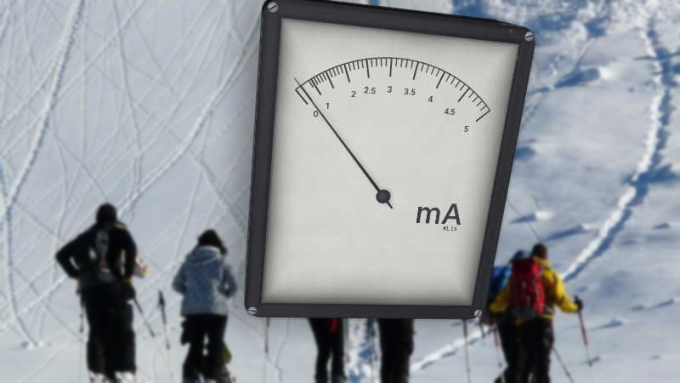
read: 0.5; mA
